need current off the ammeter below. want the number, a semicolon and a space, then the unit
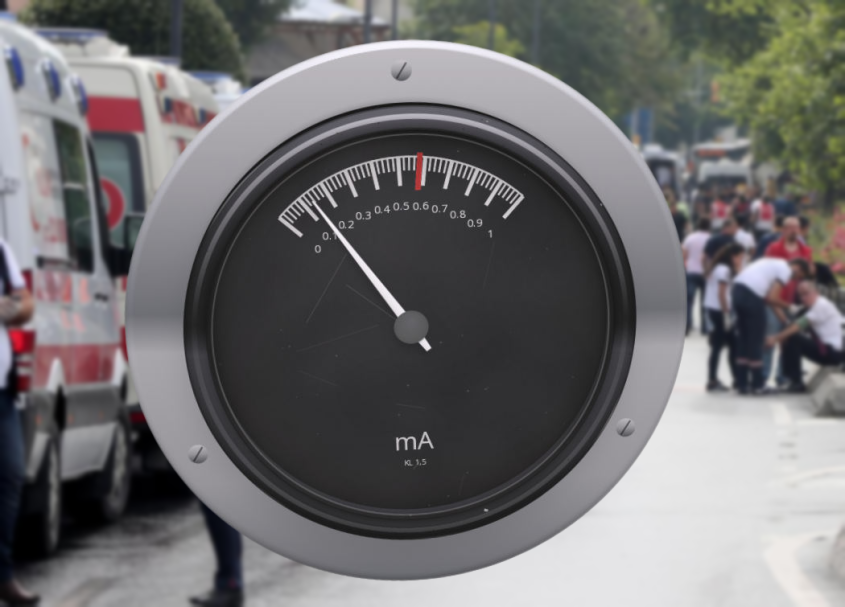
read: 0.14; mA
